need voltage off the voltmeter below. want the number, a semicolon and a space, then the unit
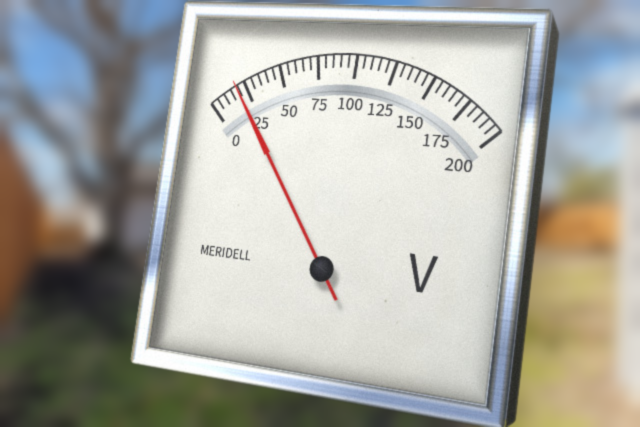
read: 20; V
